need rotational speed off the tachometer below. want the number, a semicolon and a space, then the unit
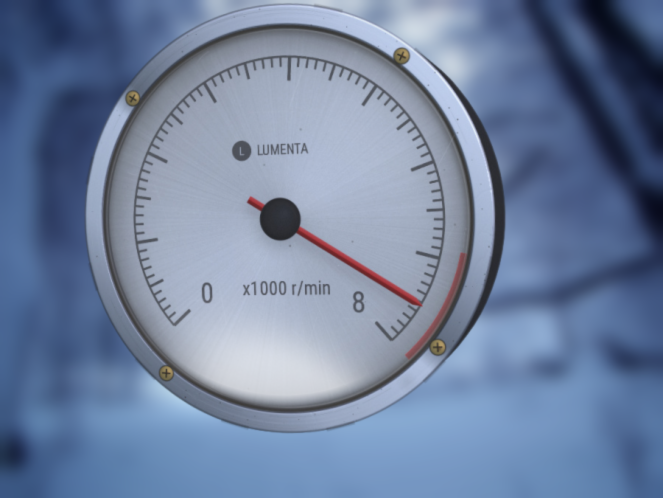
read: 7500; rpm
